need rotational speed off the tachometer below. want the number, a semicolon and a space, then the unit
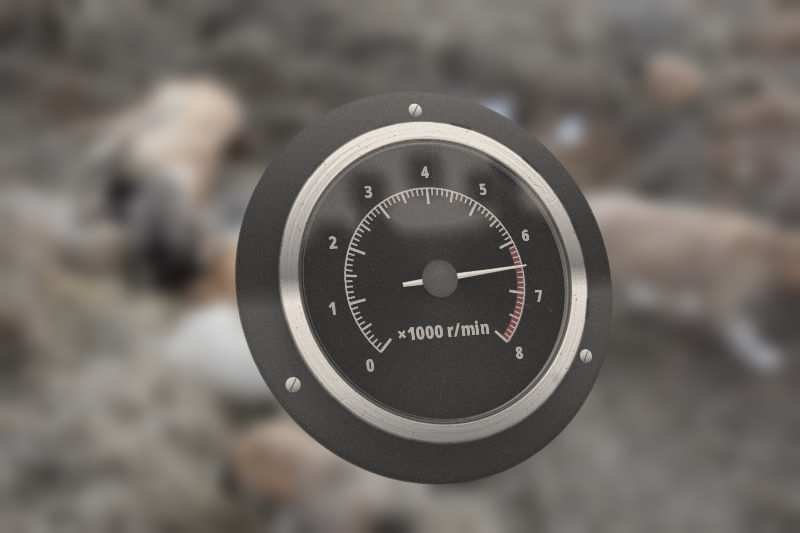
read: 6500; rpm
